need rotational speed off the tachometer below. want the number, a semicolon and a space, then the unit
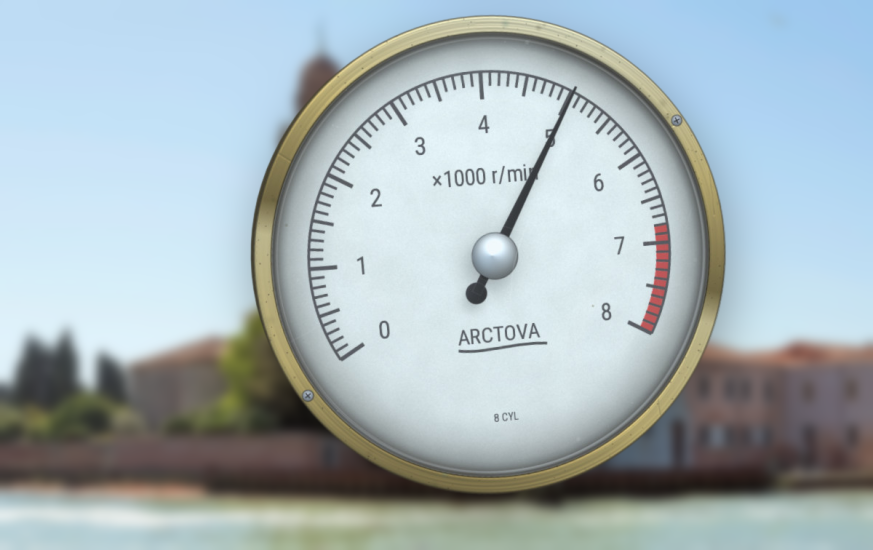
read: 5000; rpm
